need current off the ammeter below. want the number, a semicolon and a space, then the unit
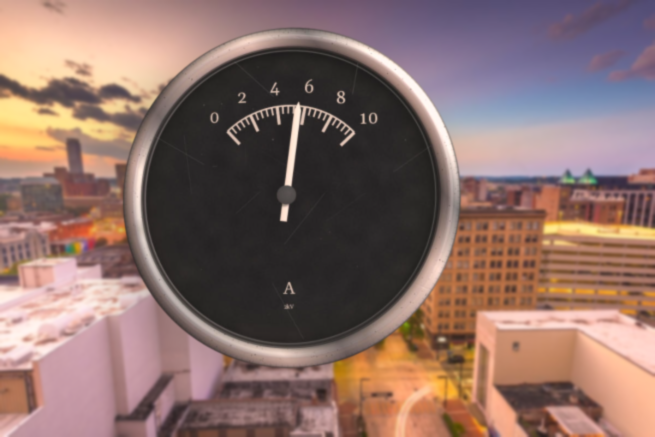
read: 5.6; A
